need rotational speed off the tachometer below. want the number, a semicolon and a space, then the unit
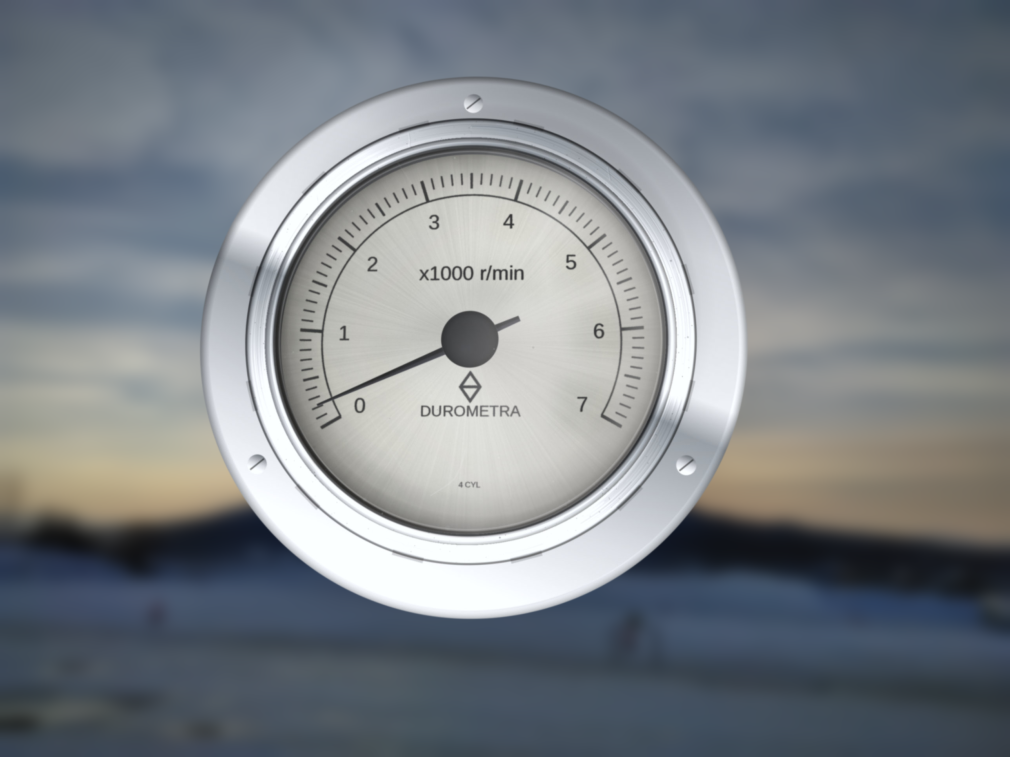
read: 200; rpm
